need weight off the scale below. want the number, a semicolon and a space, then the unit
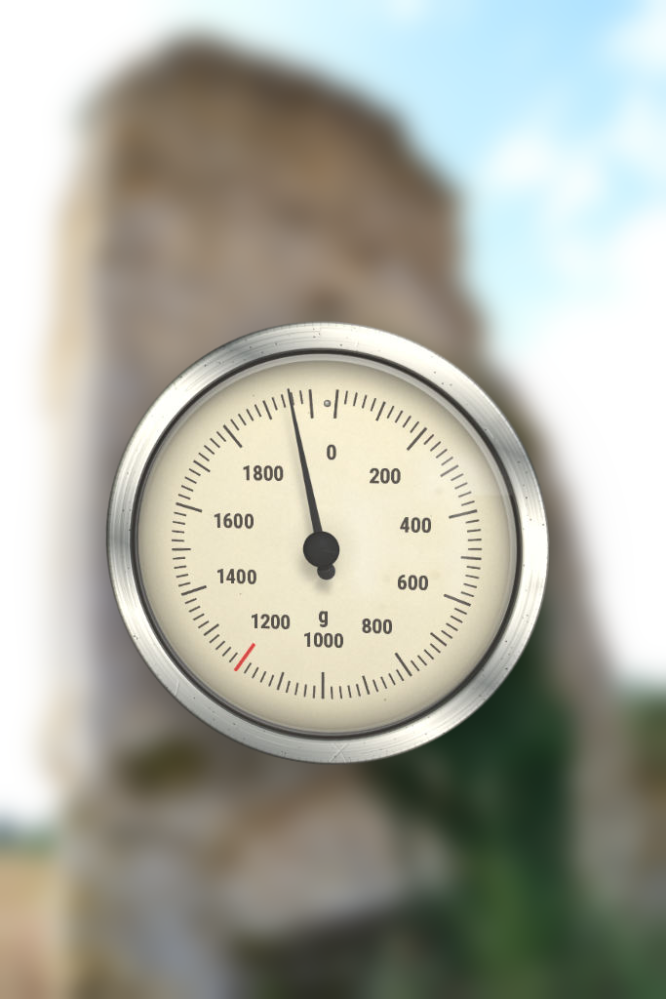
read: 1960; g
